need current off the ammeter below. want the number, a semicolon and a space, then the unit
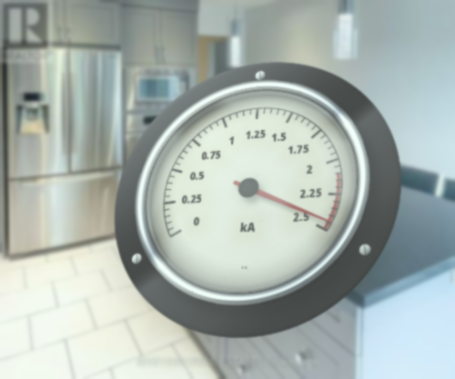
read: 2.45; kA
